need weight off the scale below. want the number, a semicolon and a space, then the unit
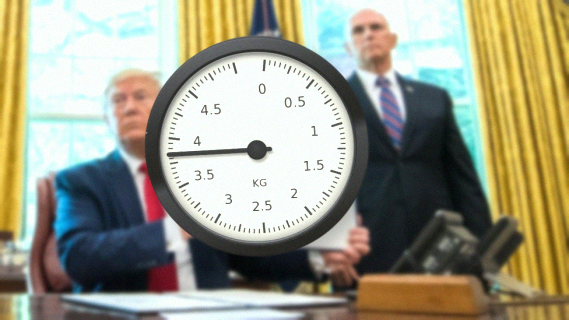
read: 3.85; kg
